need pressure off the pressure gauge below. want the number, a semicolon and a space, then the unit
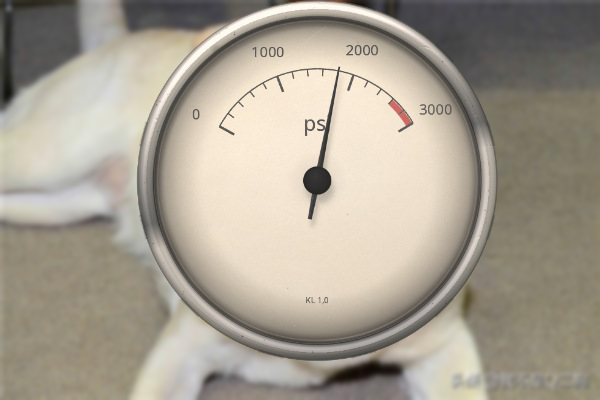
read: 1800; psi
